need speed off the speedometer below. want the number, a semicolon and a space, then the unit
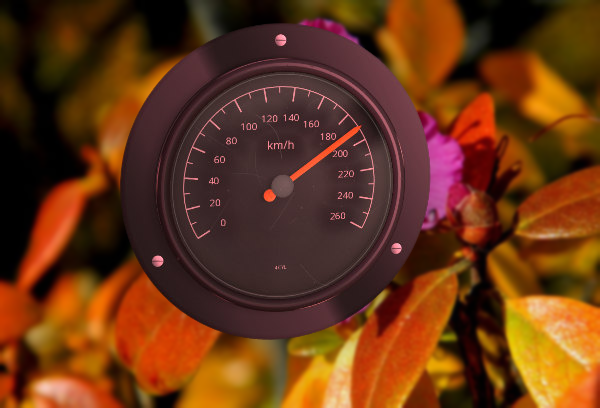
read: 190; km/h
